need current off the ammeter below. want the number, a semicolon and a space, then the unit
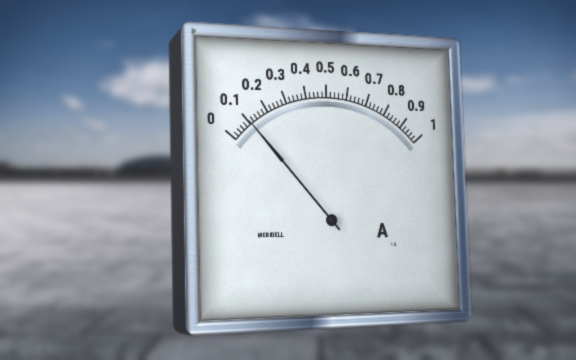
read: 0.1; A
